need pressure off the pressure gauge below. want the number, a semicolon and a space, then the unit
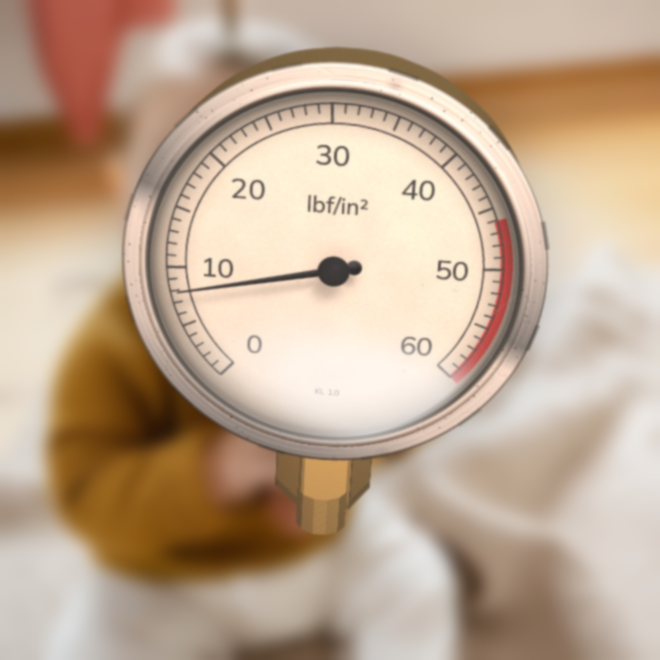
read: 8; psi
